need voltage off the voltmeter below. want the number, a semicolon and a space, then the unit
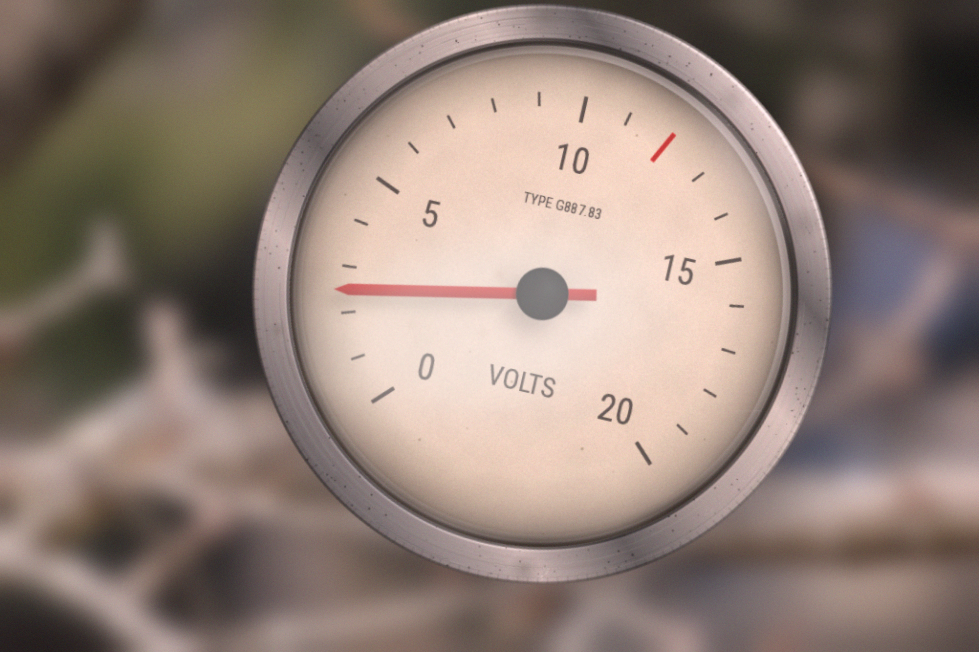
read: 2.5; V
